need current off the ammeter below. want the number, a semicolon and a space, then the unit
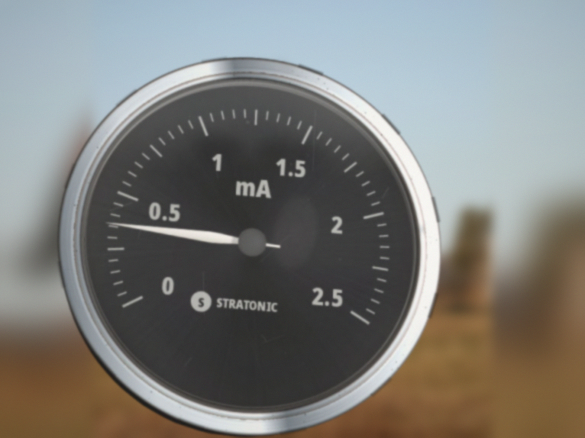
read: 0.35; mA
